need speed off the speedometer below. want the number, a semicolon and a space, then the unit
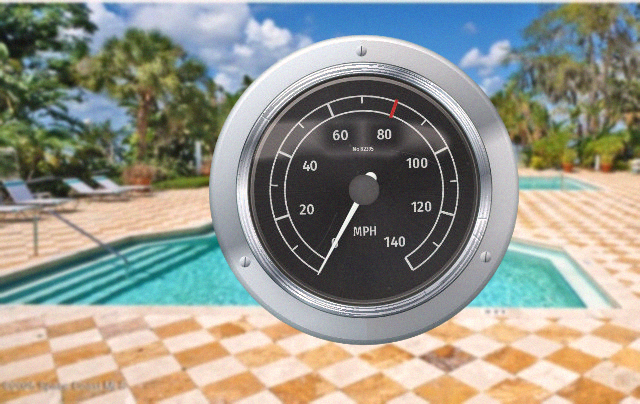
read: 0; mph
